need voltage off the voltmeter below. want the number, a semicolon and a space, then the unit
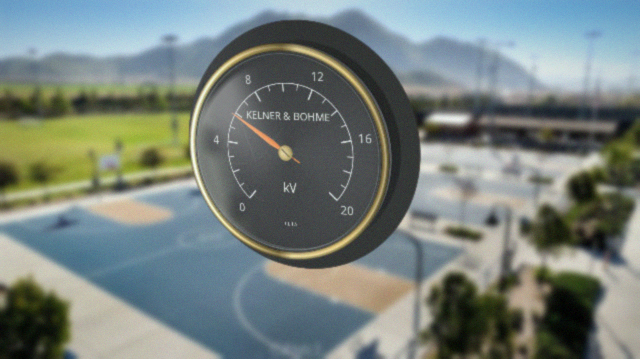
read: 6; kV
